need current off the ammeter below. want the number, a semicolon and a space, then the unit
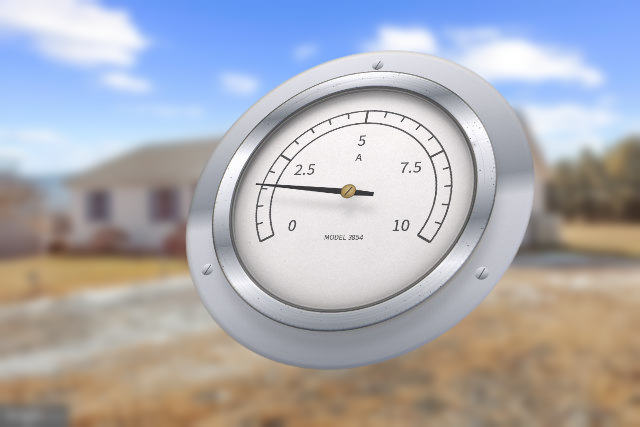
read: 1.5; A
